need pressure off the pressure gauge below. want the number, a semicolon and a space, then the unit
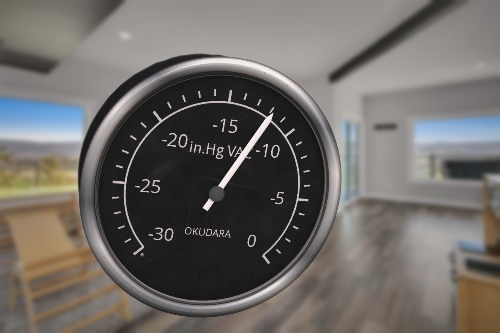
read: -12; inHg
